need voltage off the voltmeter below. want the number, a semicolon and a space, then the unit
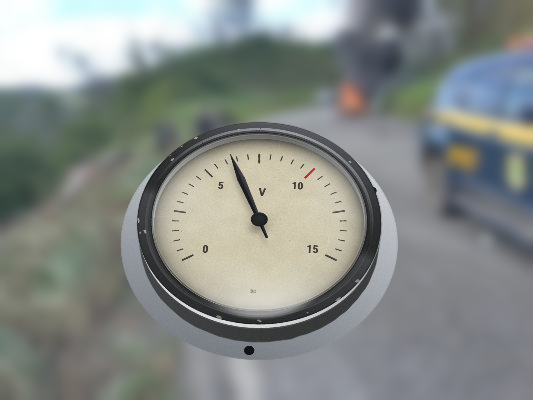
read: 6.25; V
